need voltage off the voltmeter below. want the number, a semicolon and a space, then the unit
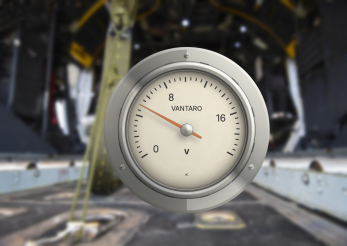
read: 5; V
